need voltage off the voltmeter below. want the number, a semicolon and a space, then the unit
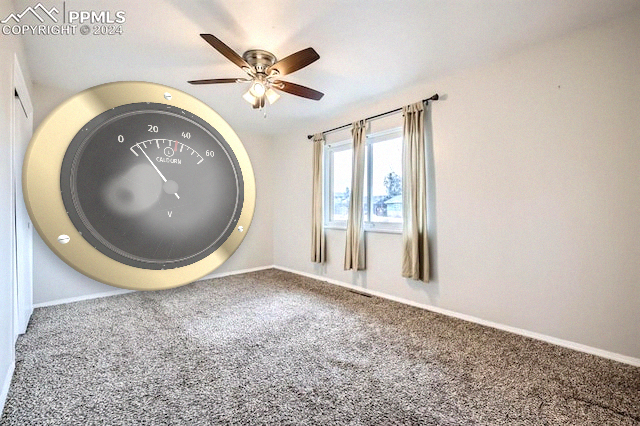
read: 5; V
